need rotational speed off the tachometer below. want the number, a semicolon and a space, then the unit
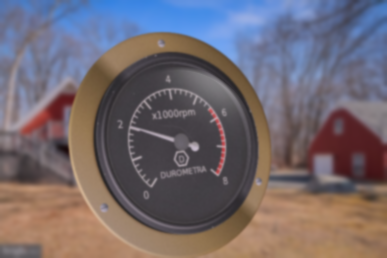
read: 2000; rpm
